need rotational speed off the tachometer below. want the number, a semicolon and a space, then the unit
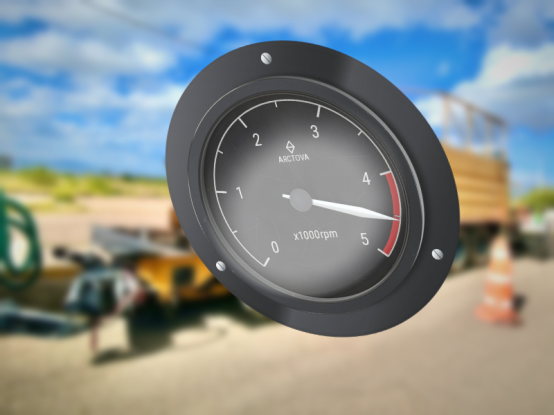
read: 4500; rpm
